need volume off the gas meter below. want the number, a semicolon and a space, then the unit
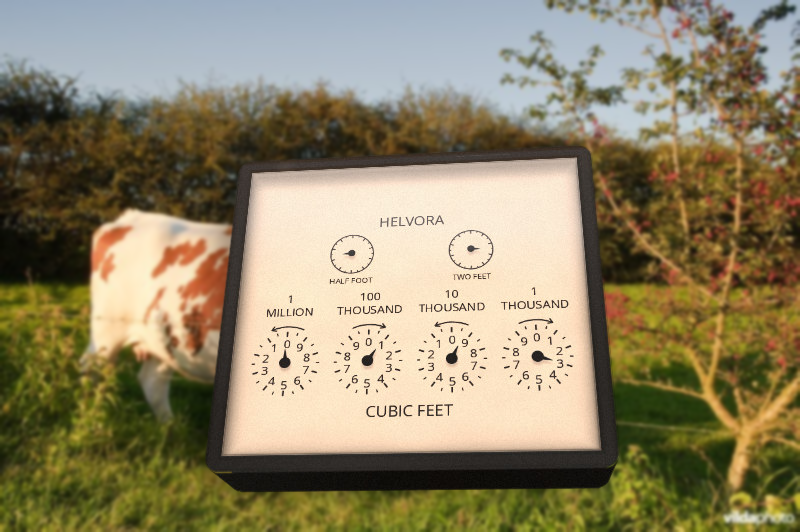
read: 9300; ft³
